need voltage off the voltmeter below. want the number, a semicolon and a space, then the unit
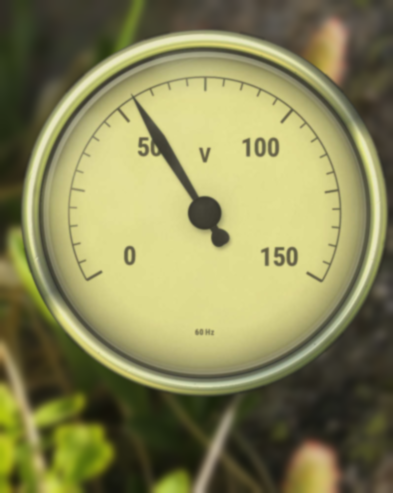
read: 55; V
